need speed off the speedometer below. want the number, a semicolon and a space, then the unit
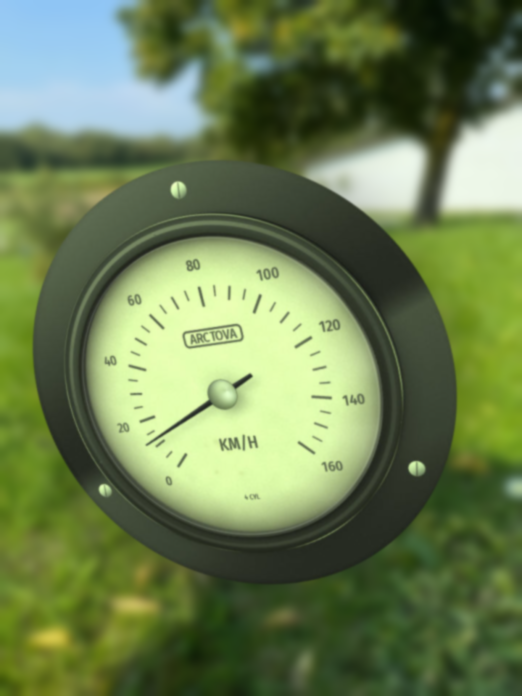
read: 12.5; km/h
